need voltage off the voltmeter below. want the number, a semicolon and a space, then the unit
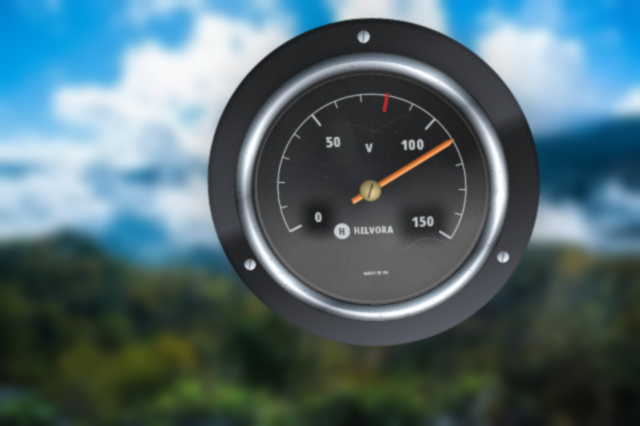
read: 110; V
